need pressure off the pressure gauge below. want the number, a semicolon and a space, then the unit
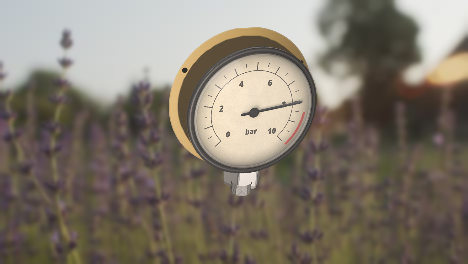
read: 8; bar
